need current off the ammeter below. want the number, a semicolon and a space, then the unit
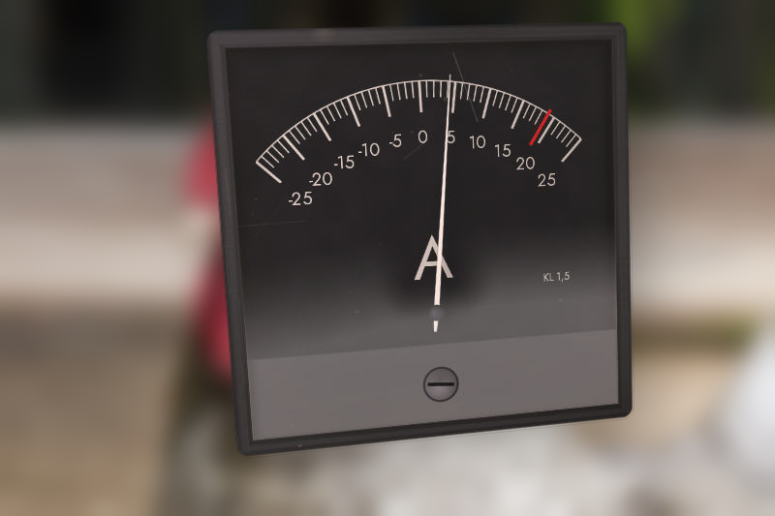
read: 4; A
